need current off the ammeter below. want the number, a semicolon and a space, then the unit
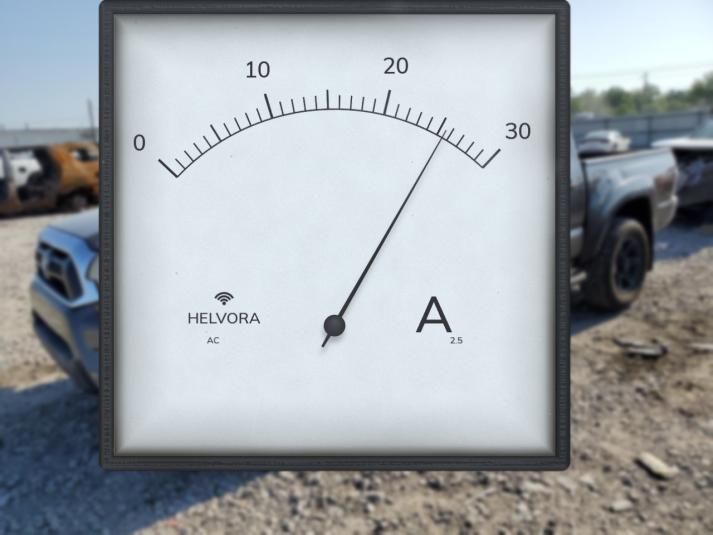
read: 25.5; A
